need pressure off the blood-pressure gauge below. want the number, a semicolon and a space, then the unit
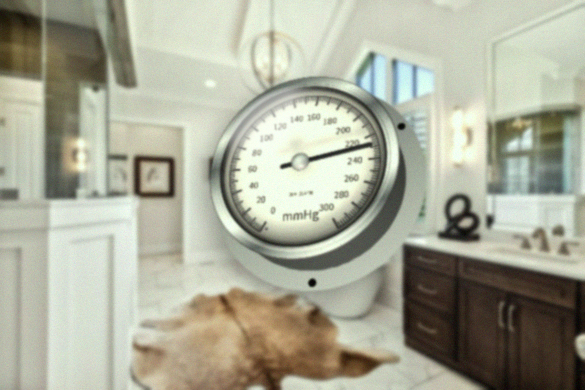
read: 230; mmHg
